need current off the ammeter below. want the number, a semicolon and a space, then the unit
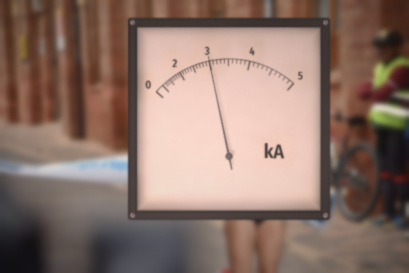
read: 3; kA
